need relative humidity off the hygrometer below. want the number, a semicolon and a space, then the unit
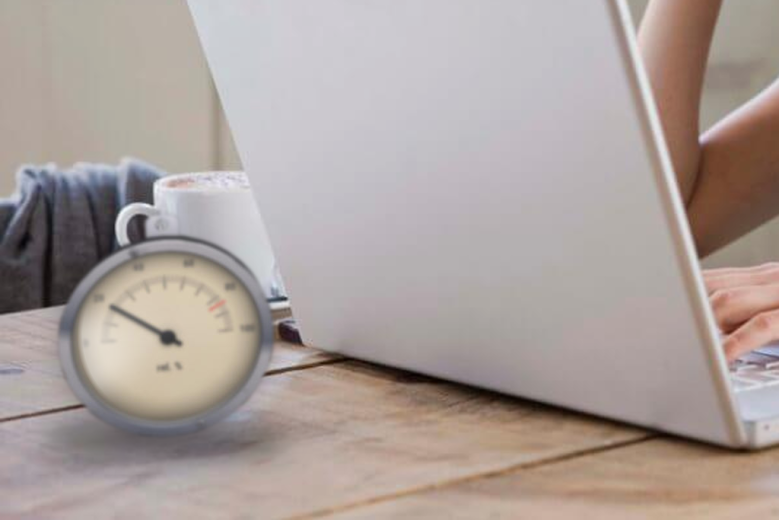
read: 20; %
